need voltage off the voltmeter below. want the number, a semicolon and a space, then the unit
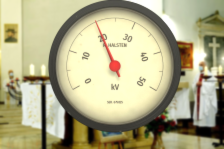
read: 20; kV
